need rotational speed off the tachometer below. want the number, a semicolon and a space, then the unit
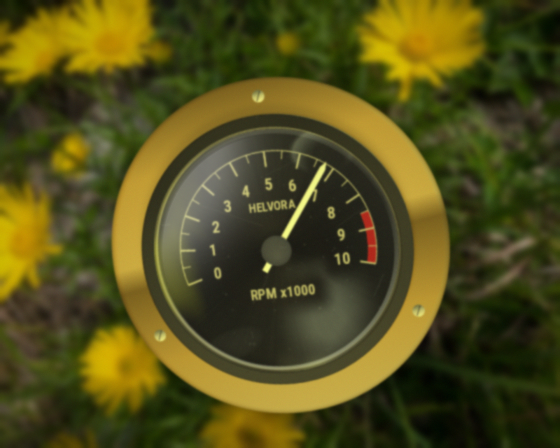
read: 6750; rpm
